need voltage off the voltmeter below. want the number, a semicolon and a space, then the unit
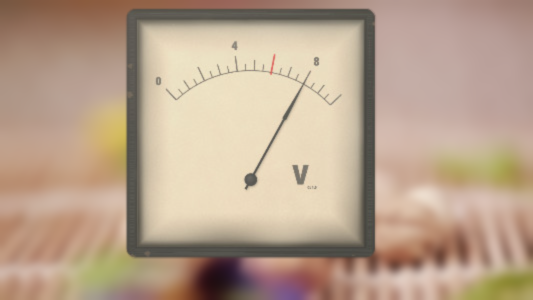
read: 8; V
